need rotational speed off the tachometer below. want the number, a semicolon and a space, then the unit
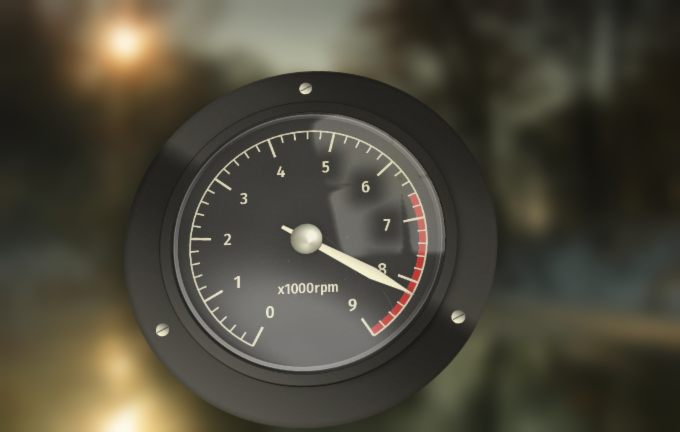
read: 8200; rpm
